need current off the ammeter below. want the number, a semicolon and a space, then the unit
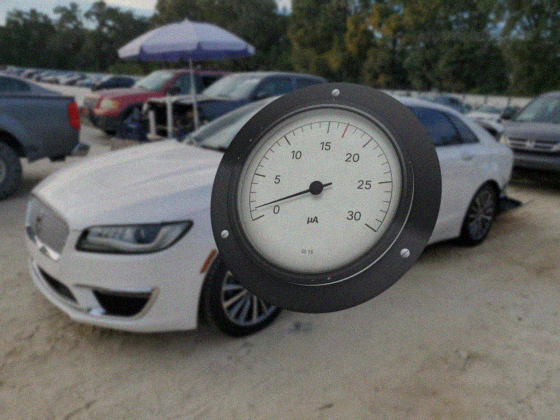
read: 1; µA
